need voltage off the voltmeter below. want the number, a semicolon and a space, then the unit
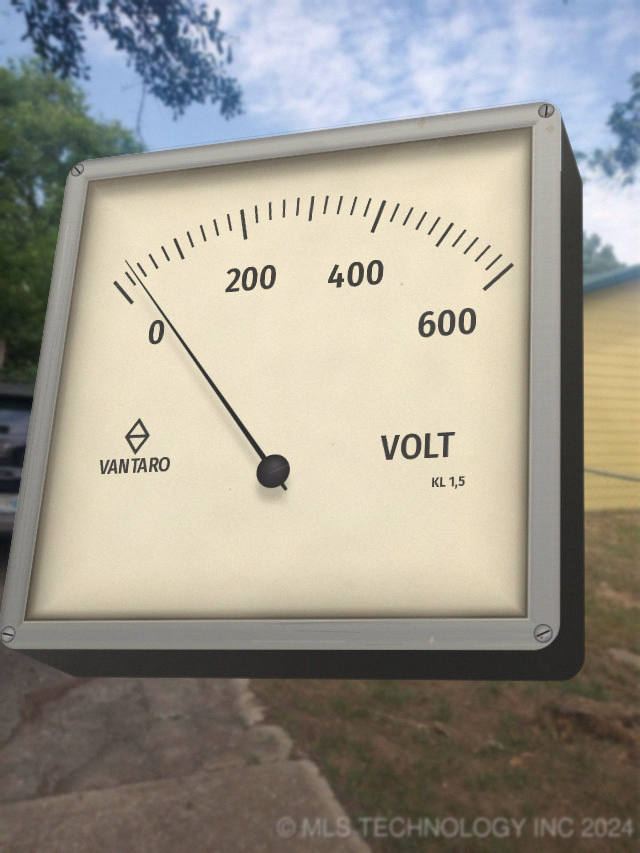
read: 30; V
